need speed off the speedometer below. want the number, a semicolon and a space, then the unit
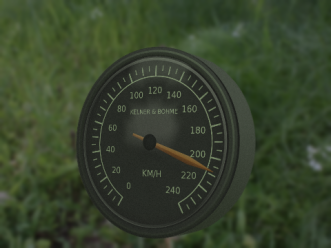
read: 207.5; km/h
